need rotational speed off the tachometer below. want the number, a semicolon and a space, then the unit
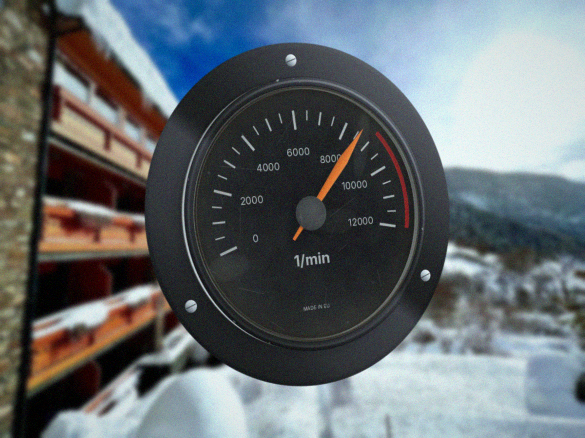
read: 8500; rpm
